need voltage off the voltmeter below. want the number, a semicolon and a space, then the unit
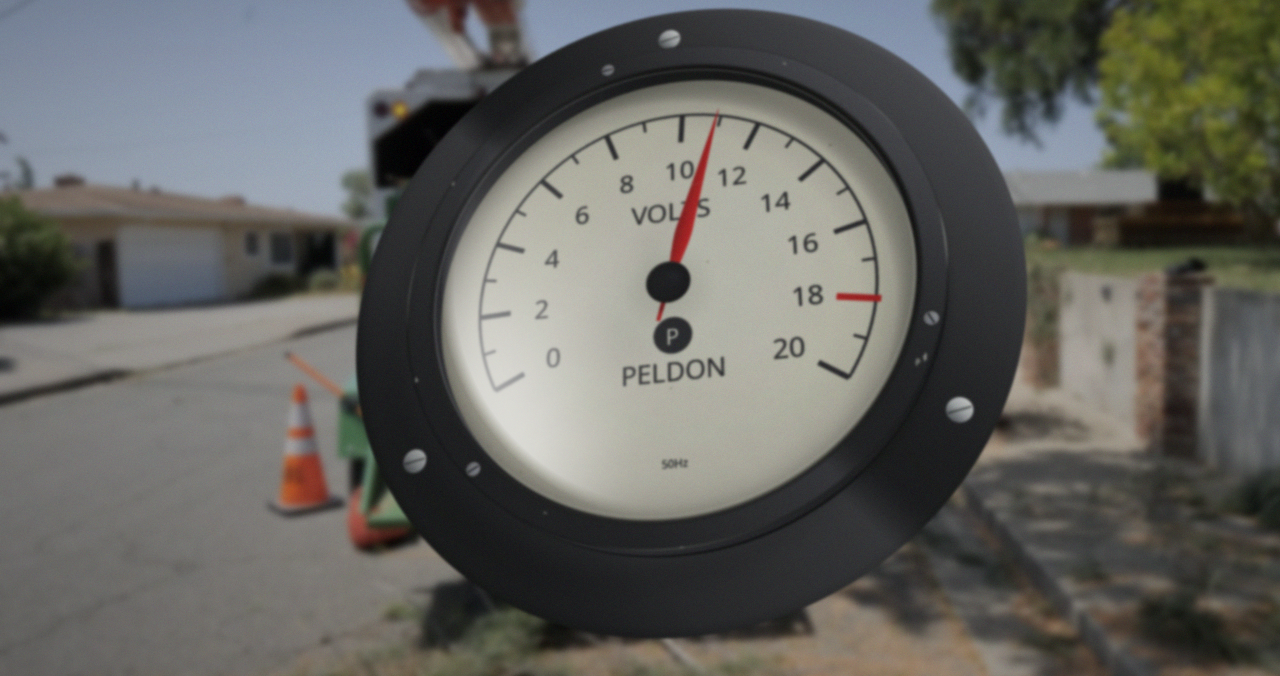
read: 11; V
